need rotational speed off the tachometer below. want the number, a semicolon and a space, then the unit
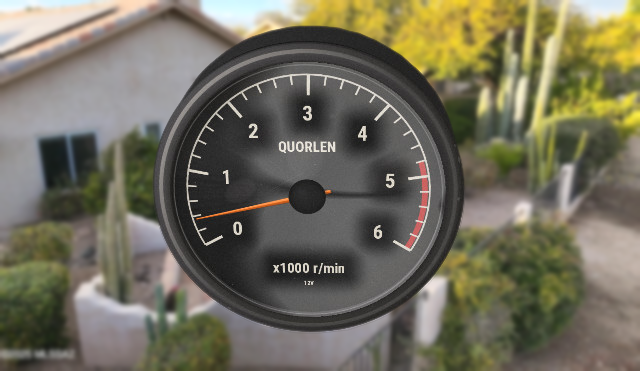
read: 400; rpm
